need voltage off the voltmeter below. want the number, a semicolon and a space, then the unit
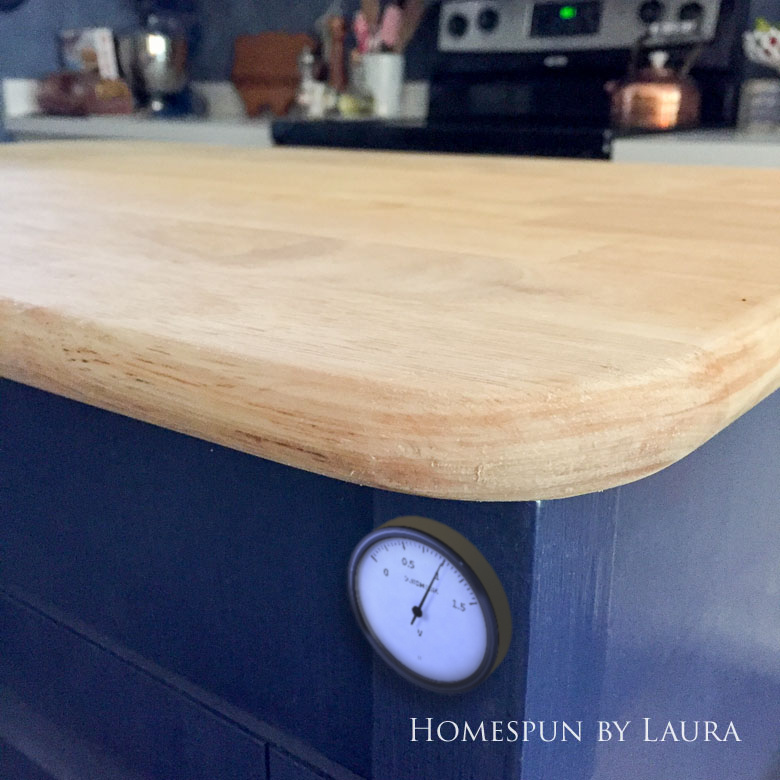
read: 1; V
